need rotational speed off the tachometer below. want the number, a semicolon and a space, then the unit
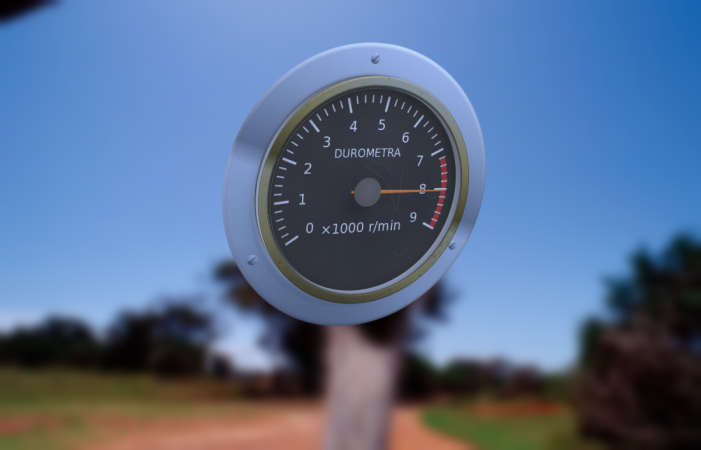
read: 8000; rpm
